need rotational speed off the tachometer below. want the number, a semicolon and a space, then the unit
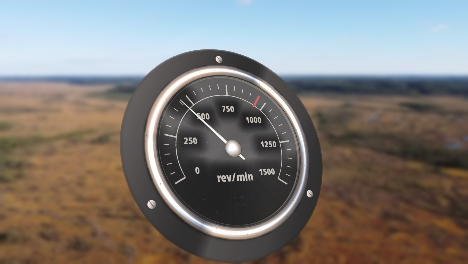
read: 450; rpm
